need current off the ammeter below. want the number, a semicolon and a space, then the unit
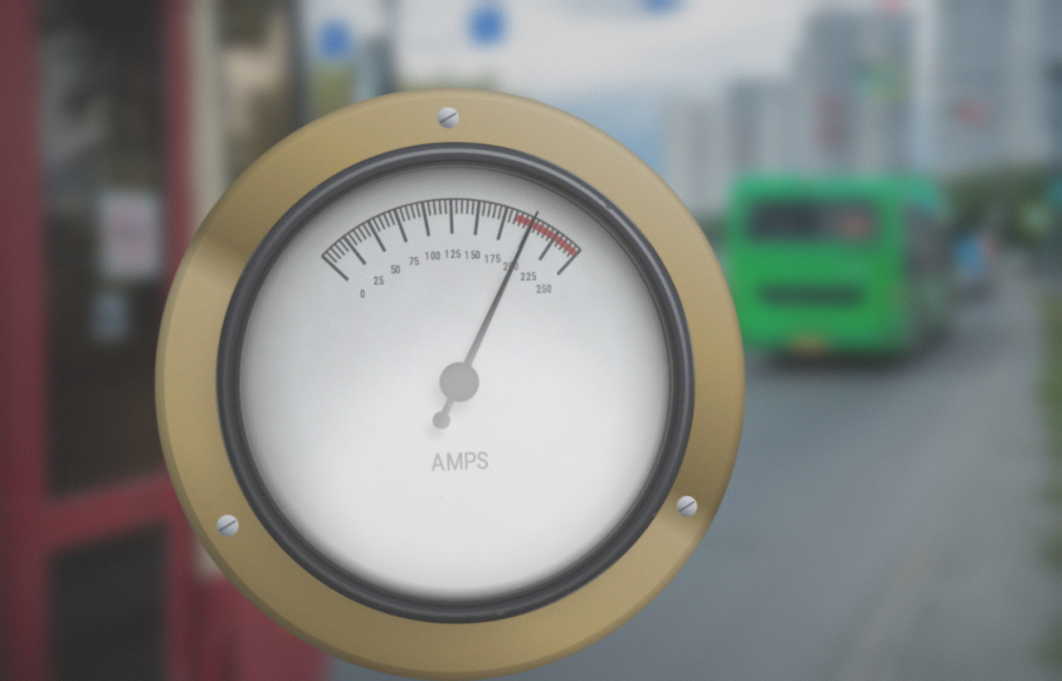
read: 200; A
